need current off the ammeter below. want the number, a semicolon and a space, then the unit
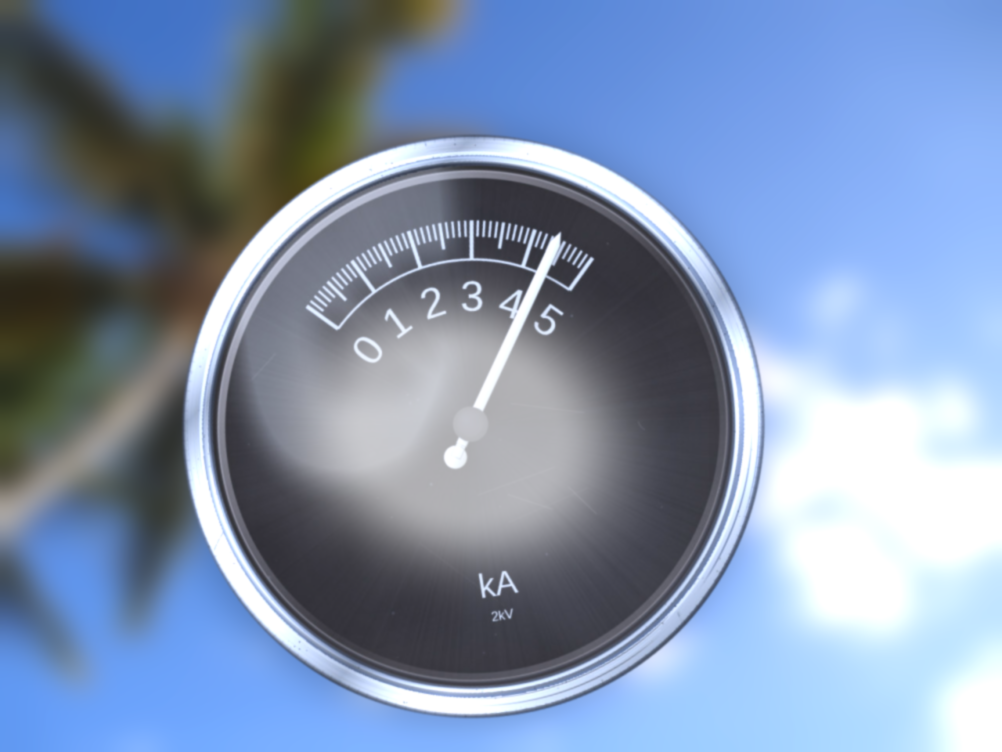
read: 4.4; kA
